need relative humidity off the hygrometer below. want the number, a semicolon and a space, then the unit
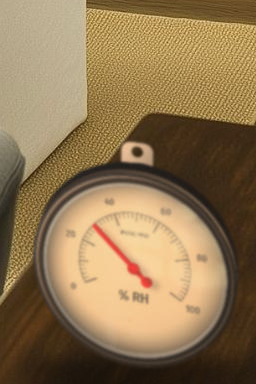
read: 30; %
